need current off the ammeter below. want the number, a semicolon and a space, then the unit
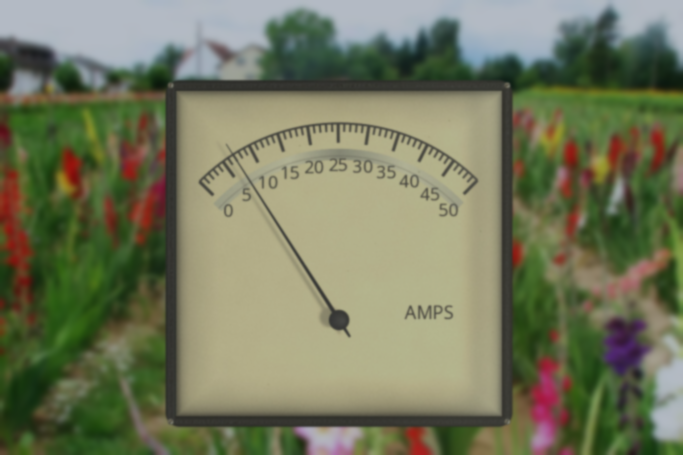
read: 7; A
